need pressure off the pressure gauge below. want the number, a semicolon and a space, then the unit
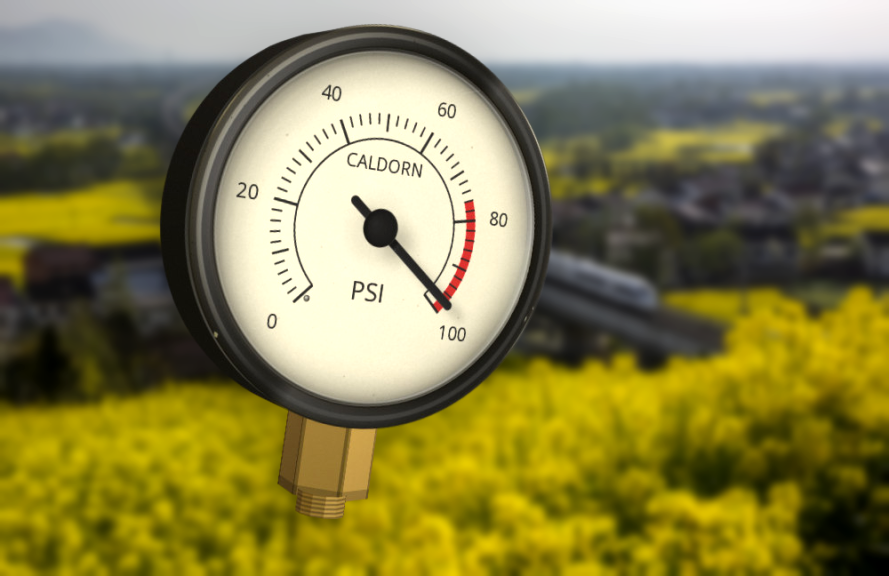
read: 98; psi
